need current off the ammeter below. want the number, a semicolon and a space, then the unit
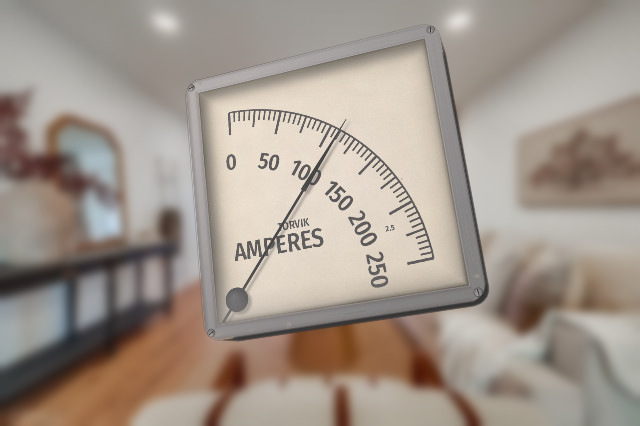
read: 110; A
